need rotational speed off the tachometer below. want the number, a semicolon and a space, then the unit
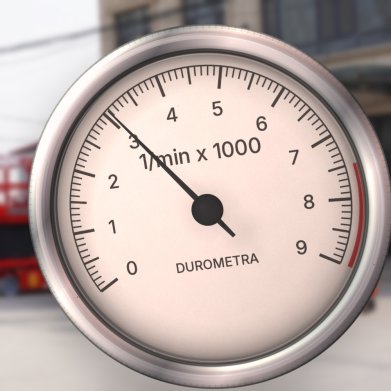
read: 3100; rpm
